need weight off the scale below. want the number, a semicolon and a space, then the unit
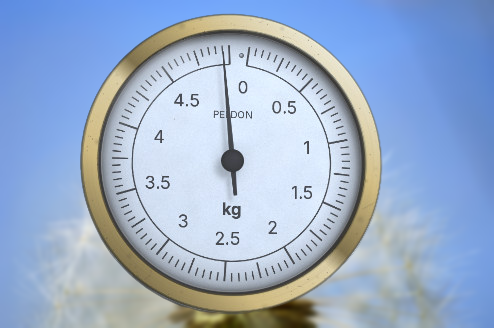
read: 4.95; kg
